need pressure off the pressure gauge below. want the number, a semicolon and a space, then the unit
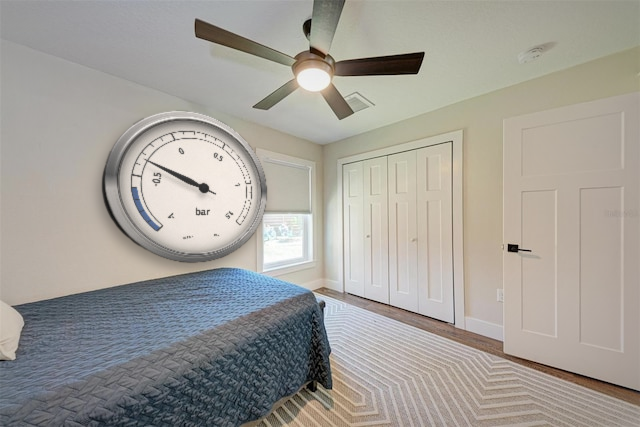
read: -0.35; bar
